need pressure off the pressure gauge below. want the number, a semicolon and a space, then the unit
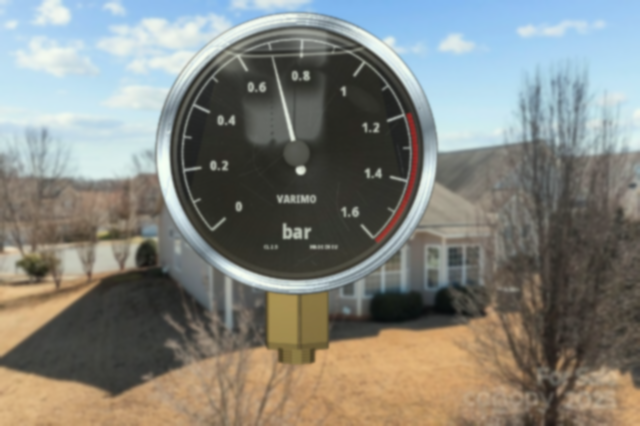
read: 0.7; bar
